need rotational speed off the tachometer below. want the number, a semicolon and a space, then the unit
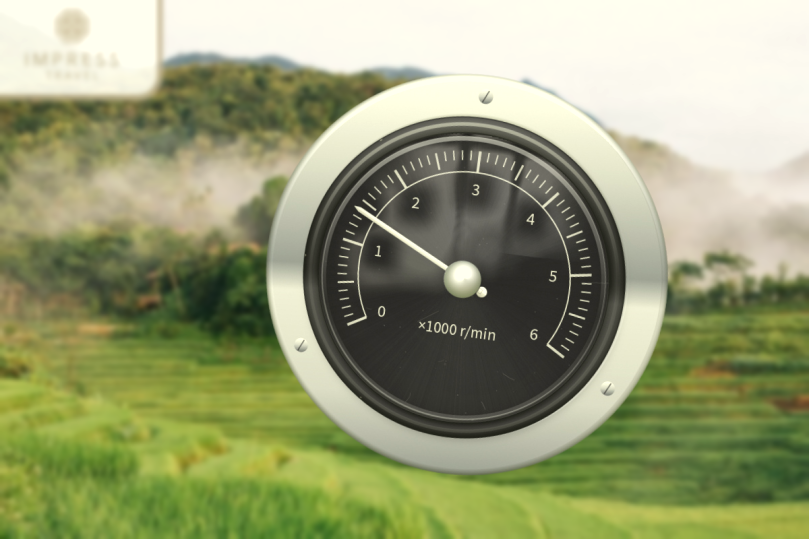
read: 1400; rpm
